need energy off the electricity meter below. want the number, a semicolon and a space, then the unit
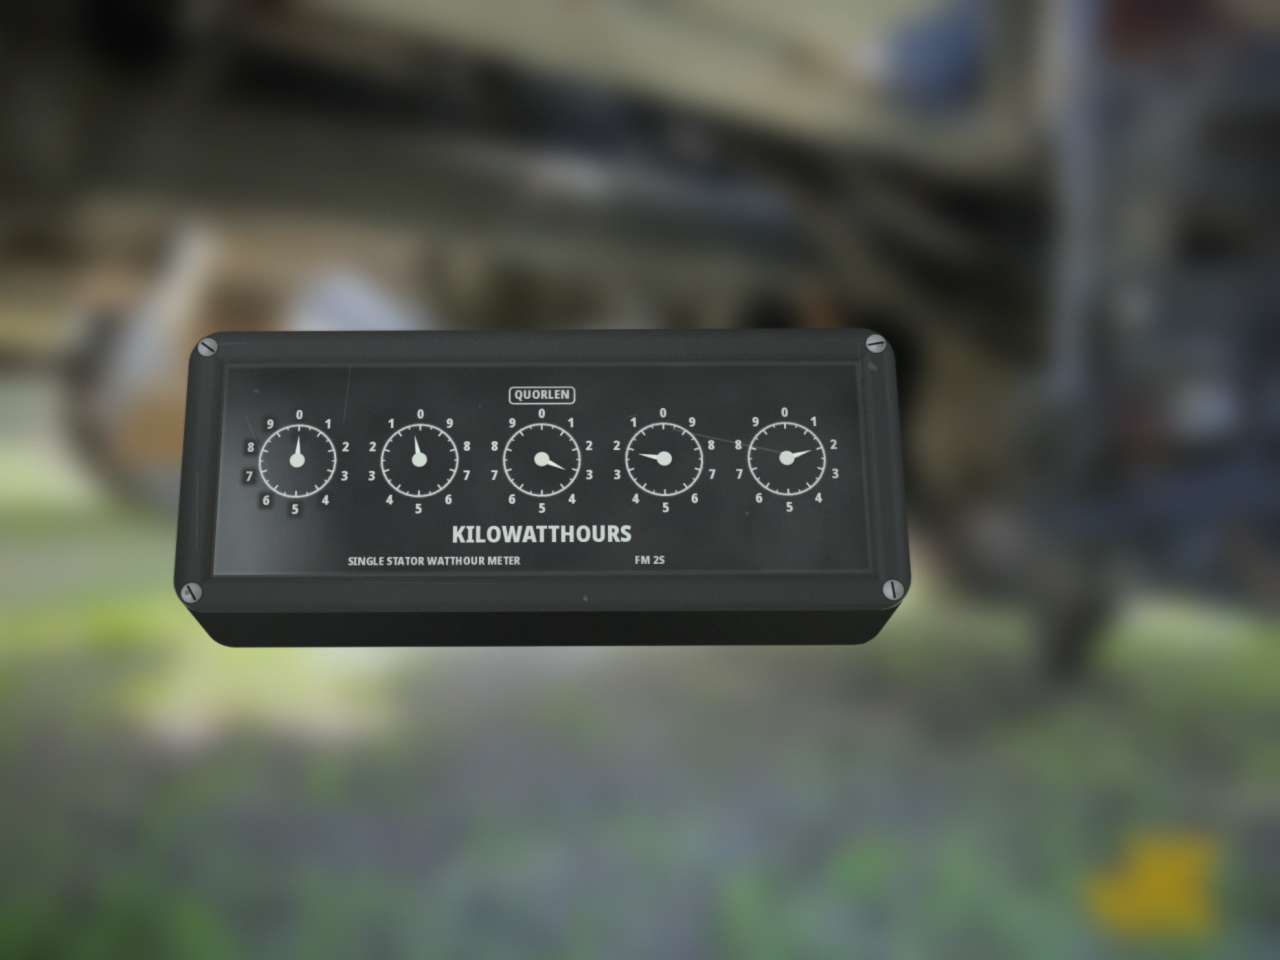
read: 322; kWh
